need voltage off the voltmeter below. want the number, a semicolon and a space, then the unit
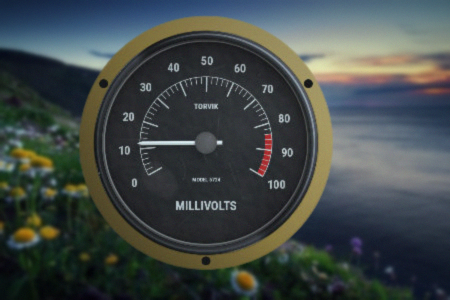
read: 12; mV
